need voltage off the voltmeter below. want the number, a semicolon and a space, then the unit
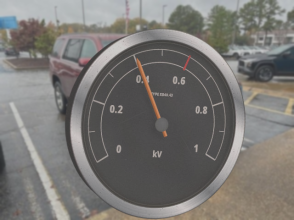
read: 0.4; kV
